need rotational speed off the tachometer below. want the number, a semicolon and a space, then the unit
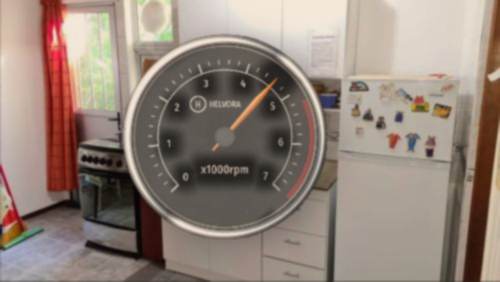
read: 4600; rpm
